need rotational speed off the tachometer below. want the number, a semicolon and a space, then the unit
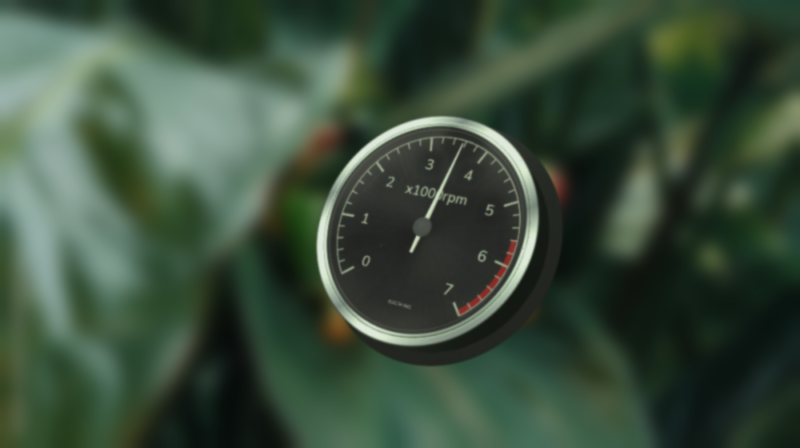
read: 3600; rpm
